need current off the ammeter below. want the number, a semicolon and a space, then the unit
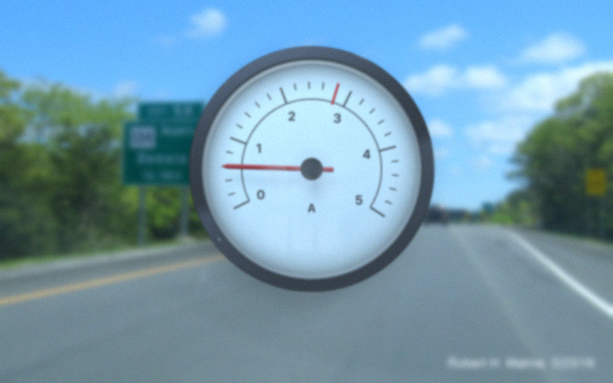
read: 0.6; A
